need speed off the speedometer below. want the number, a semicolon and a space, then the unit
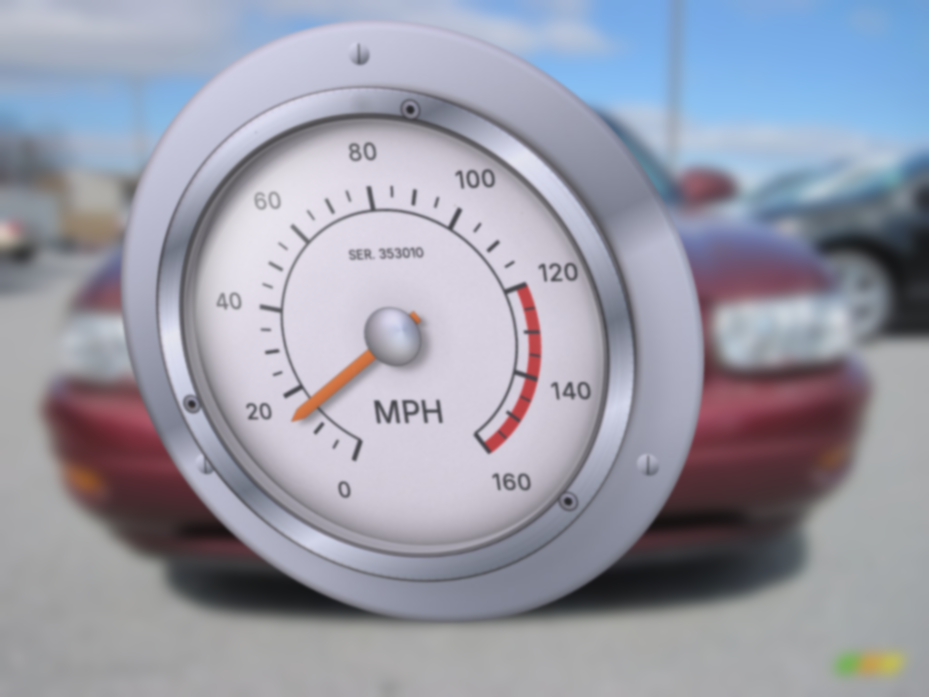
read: 15; mph
